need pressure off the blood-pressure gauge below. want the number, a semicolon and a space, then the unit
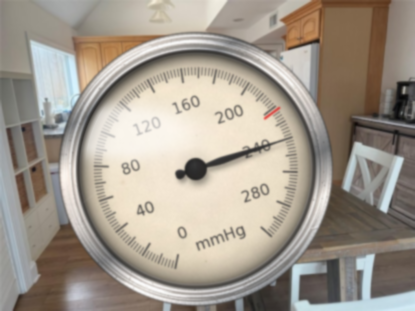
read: 240; mmHg
